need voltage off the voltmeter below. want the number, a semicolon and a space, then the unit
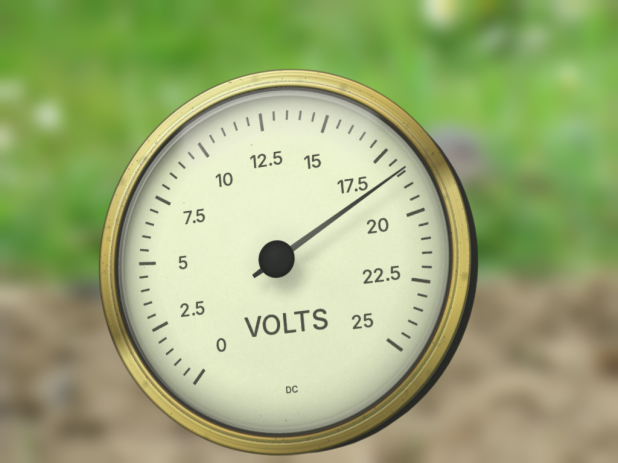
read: 18.5; V
